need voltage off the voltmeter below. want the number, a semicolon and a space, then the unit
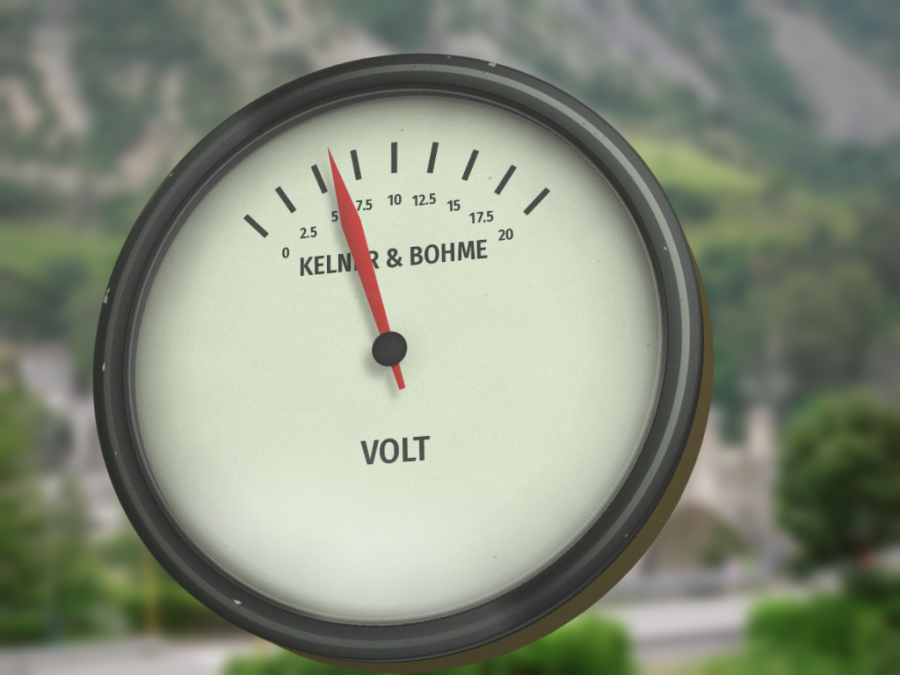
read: 6.25; V
